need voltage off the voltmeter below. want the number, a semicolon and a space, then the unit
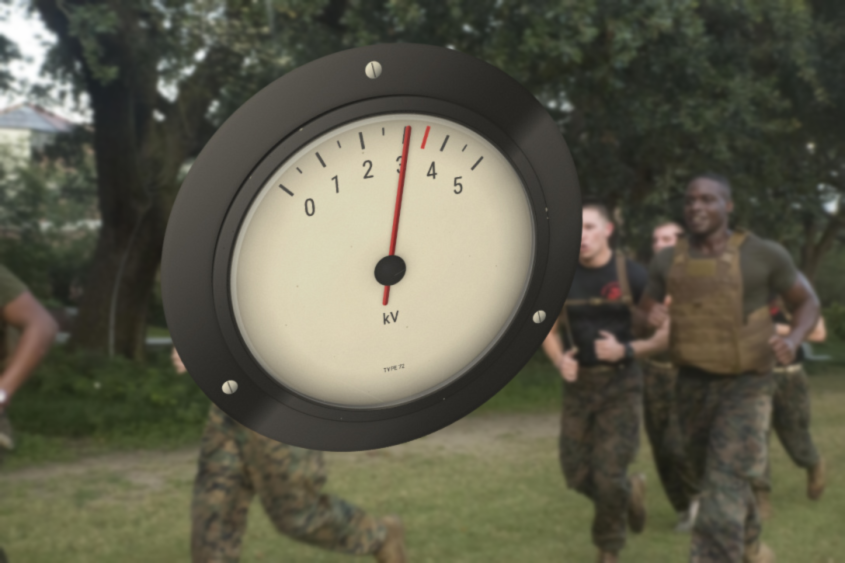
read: 3; kV
